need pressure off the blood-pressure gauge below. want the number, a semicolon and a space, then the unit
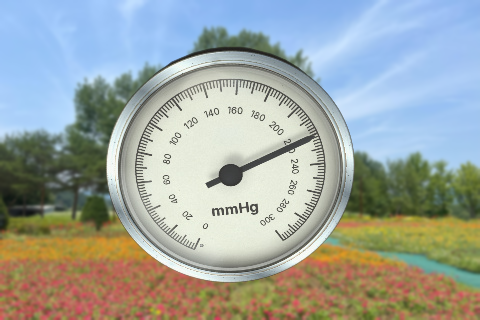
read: 220; mmHg
